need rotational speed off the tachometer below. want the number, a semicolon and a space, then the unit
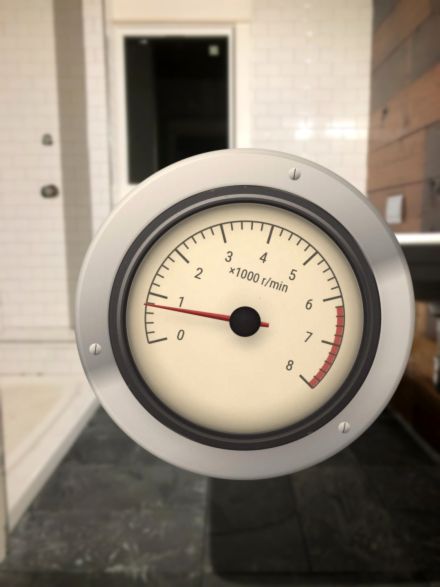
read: 800; rpm
